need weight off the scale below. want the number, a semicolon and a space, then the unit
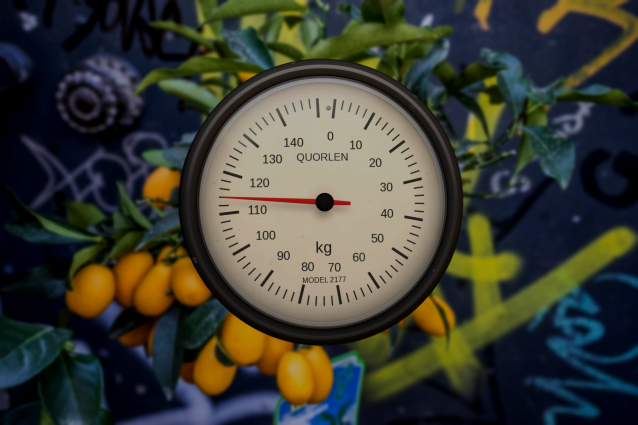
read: 114; kg
